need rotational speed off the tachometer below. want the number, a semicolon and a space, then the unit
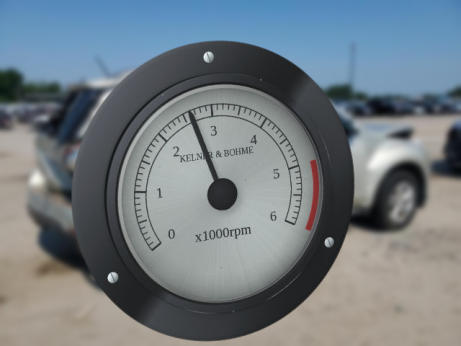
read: 2600; rpm
